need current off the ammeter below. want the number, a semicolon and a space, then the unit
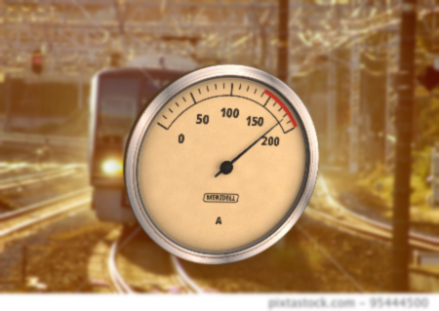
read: 180; A
